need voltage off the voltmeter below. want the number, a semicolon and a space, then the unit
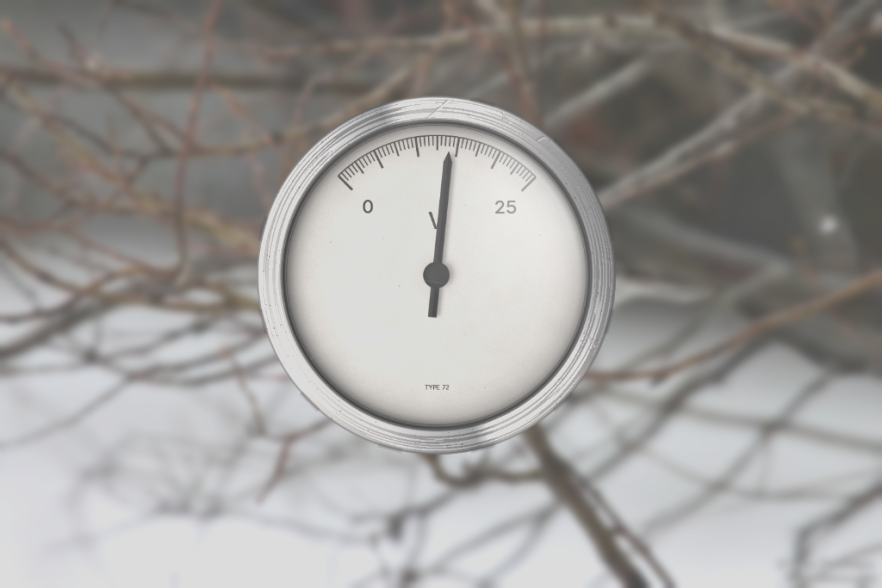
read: 14; V
